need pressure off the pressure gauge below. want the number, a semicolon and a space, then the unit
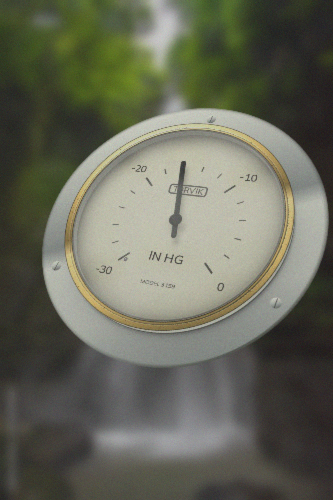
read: -16; inHg
